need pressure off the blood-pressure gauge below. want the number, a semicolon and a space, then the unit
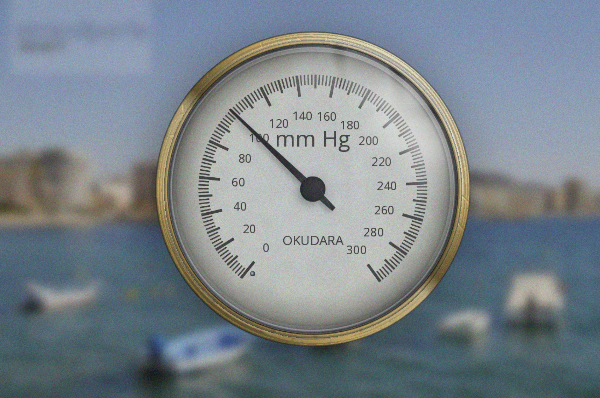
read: 100; mmHg
